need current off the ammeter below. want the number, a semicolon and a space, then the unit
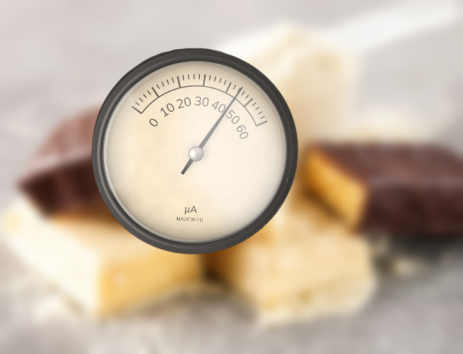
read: 44; µA
